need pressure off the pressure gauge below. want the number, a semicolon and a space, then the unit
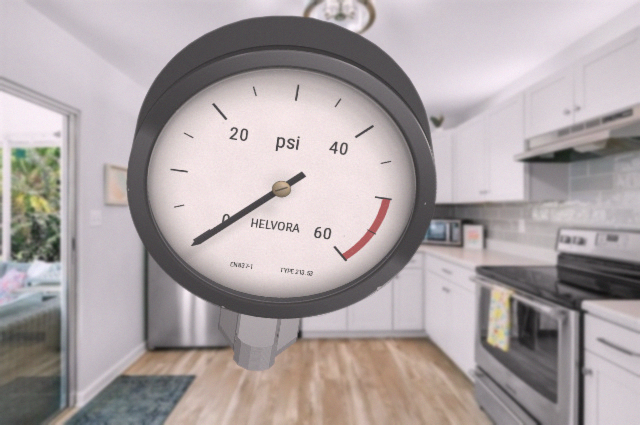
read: 0; psi
